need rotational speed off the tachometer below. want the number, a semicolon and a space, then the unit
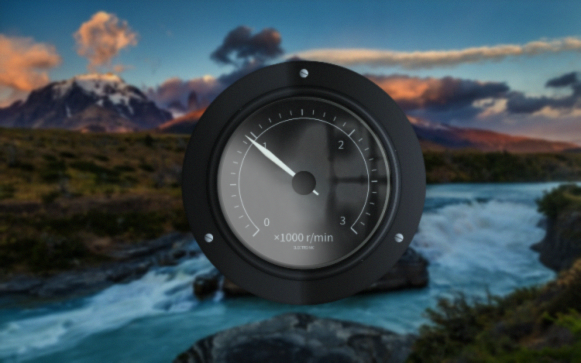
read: 950; rpm
